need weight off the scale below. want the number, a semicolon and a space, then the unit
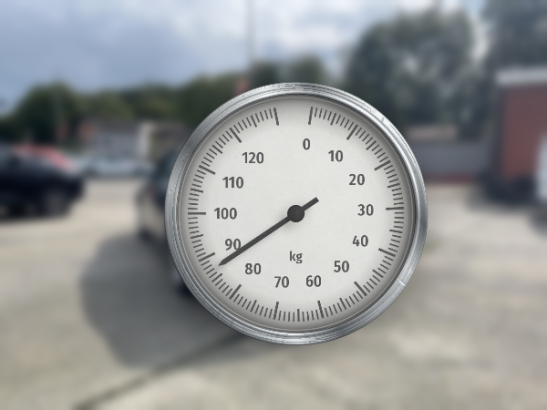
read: 87; kg
